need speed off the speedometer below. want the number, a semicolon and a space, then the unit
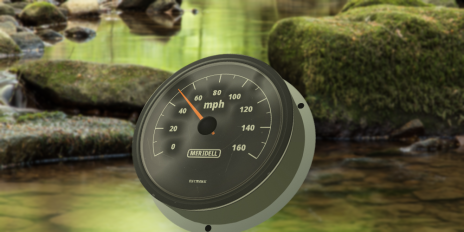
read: 50; mph
